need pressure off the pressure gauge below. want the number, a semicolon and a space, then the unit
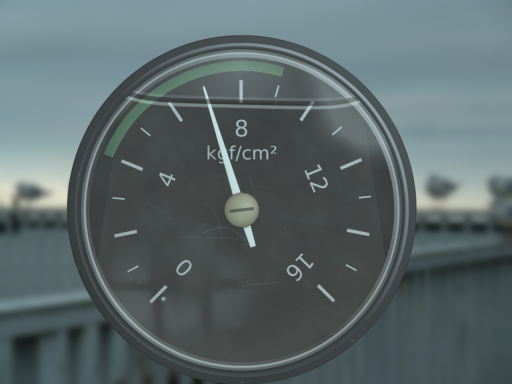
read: 7; kg/cm²
